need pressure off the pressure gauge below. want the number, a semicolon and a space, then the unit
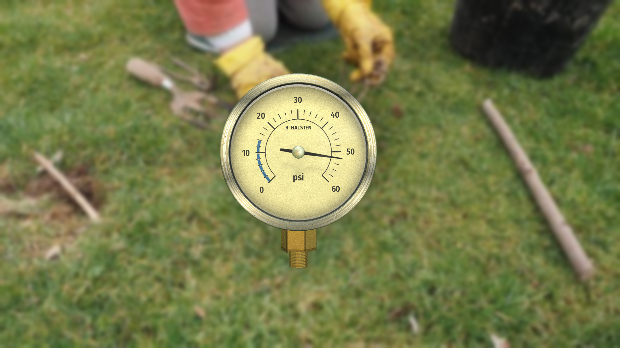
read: 52; psi
